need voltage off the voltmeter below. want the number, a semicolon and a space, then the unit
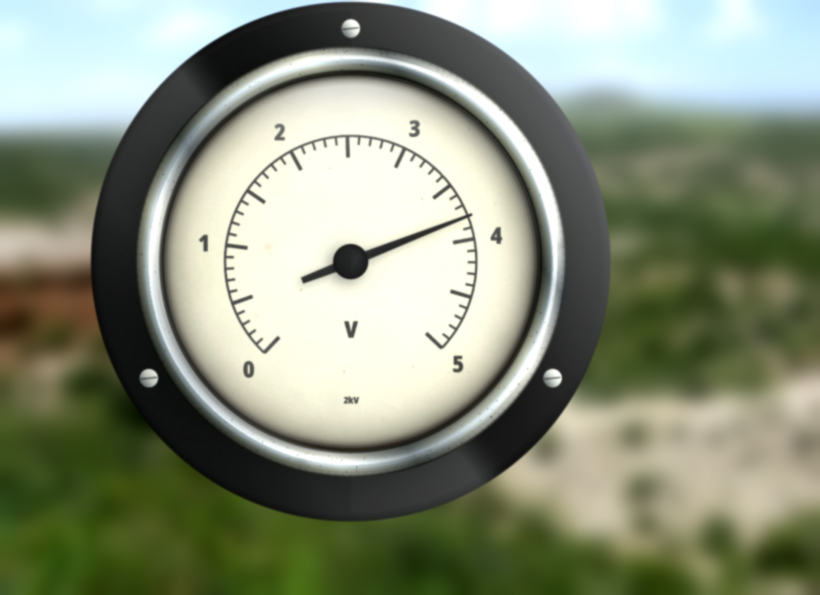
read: 3.8; V
